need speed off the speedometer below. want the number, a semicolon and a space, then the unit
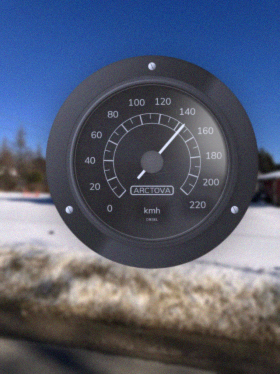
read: 145; km/h
